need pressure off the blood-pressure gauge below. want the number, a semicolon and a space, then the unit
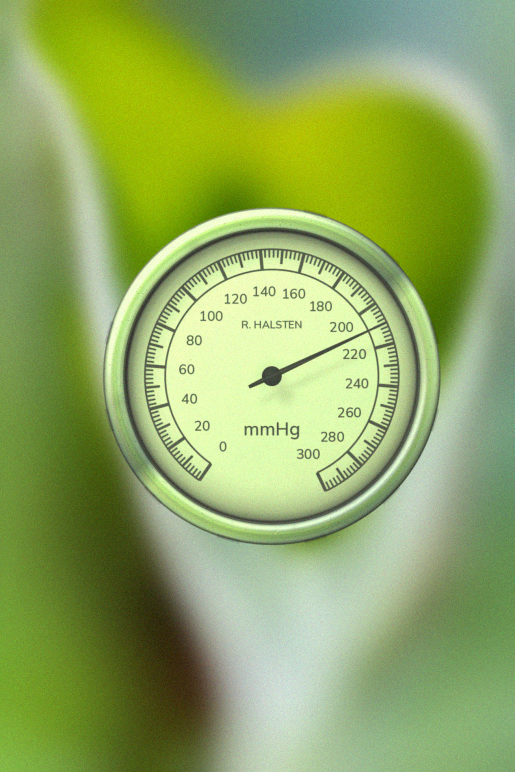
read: 210; mmHg
